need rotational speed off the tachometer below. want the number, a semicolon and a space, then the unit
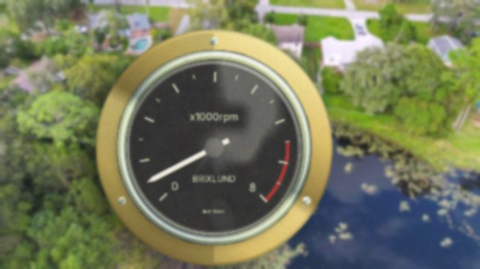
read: 500; rpm
